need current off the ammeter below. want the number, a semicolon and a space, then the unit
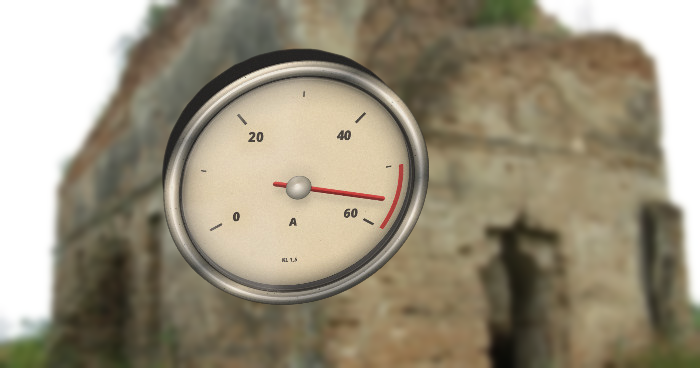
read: 55; A
